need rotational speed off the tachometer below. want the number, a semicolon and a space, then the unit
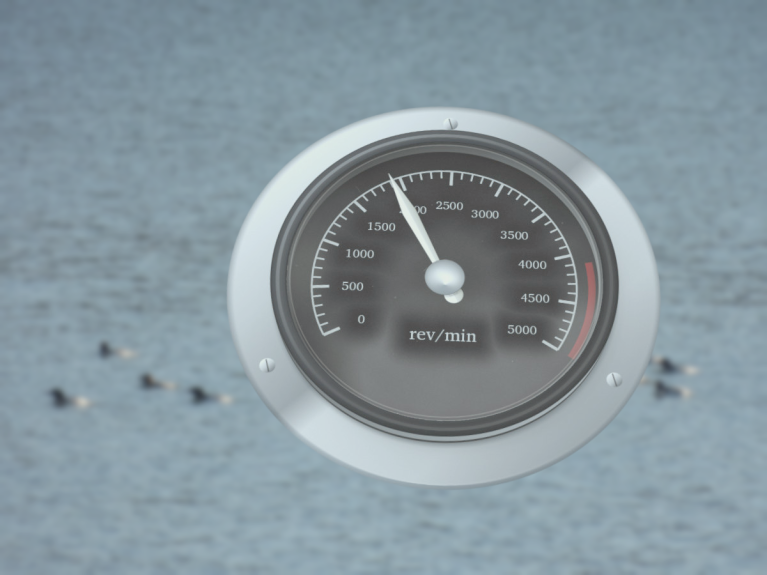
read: 1900; rpm
